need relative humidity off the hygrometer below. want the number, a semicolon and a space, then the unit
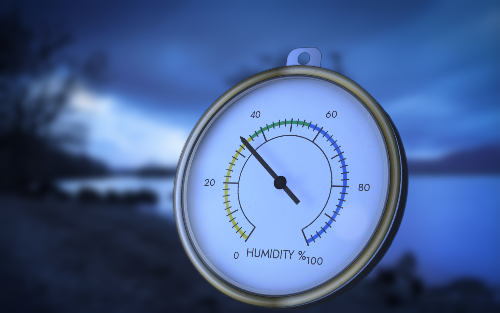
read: 34; %
